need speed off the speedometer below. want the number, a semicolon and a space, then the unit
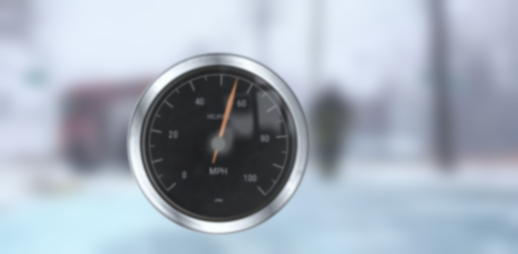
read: 55; mph
